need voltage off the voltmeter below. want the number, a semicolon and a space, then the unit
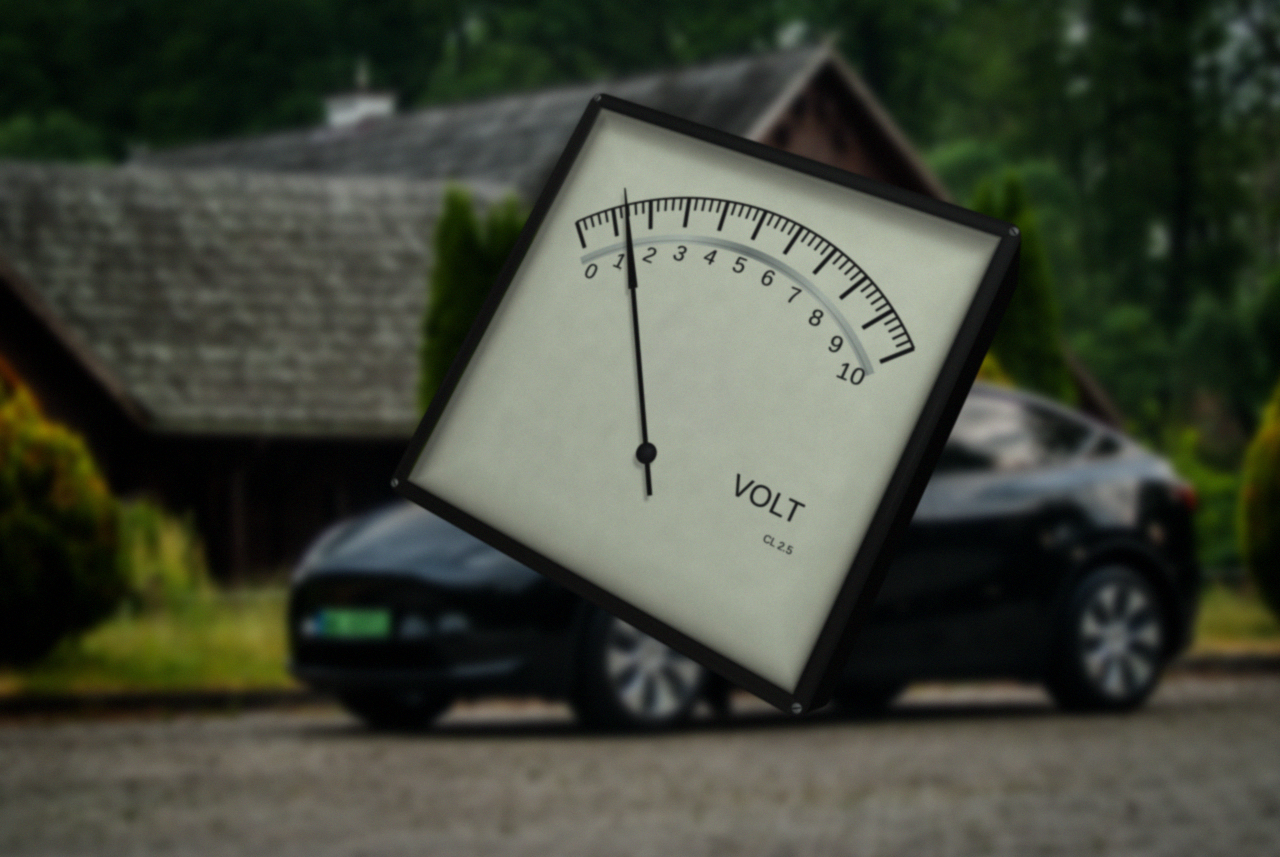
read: 1.4; V
